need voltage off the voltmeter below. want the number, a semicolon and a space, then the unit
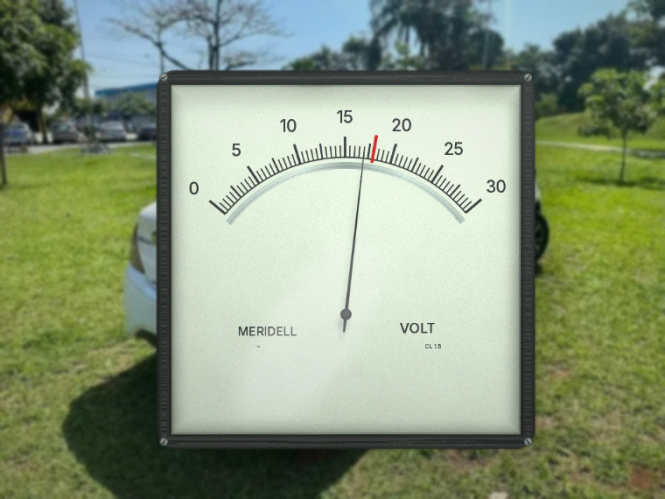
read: 17; V
